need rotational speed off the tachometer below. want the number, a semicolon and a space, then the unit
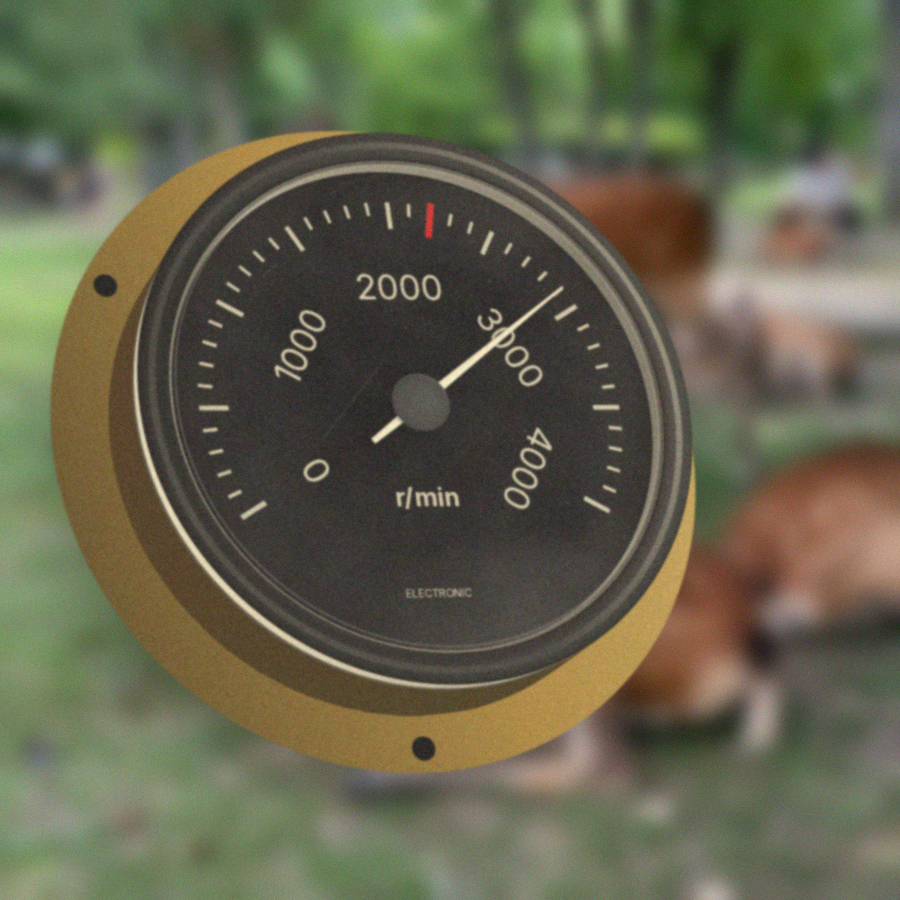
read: 2900; rpm
